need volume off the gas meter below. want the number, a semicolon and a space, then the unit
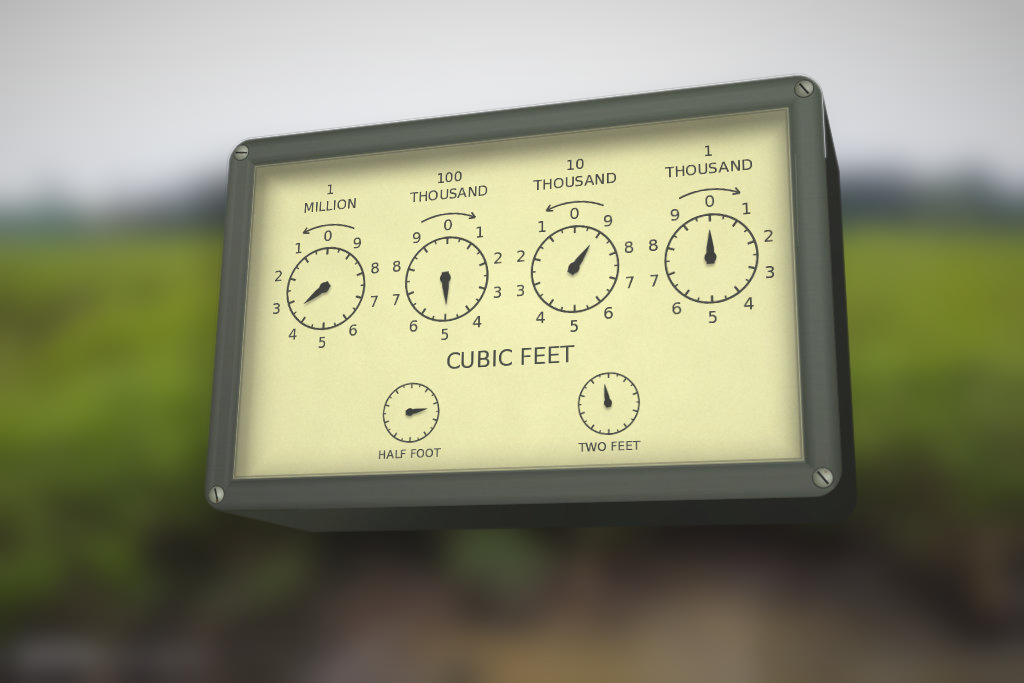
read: 349000; ft³
